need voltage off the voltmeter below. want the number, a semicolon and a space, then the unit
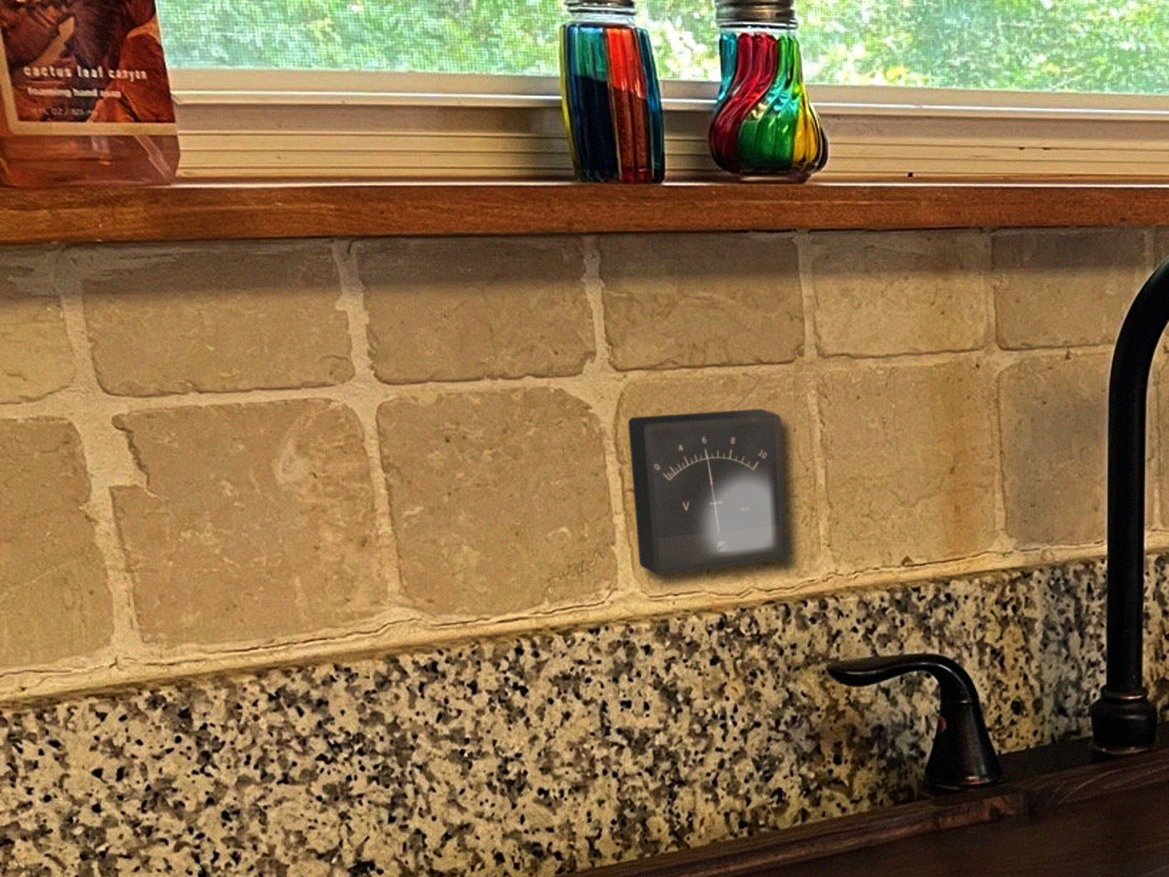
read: 6; V
